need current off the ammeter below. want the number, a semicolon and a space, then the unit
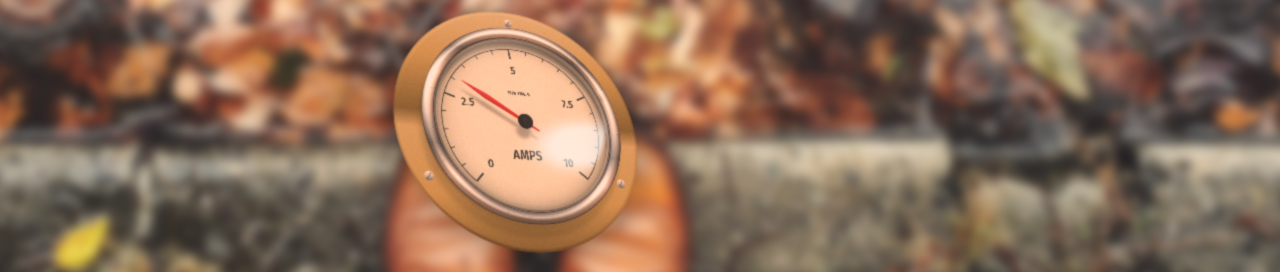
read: 3; A
